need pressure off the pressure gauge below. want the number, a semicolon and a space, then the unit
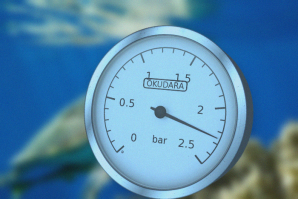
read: 2.25; bar
